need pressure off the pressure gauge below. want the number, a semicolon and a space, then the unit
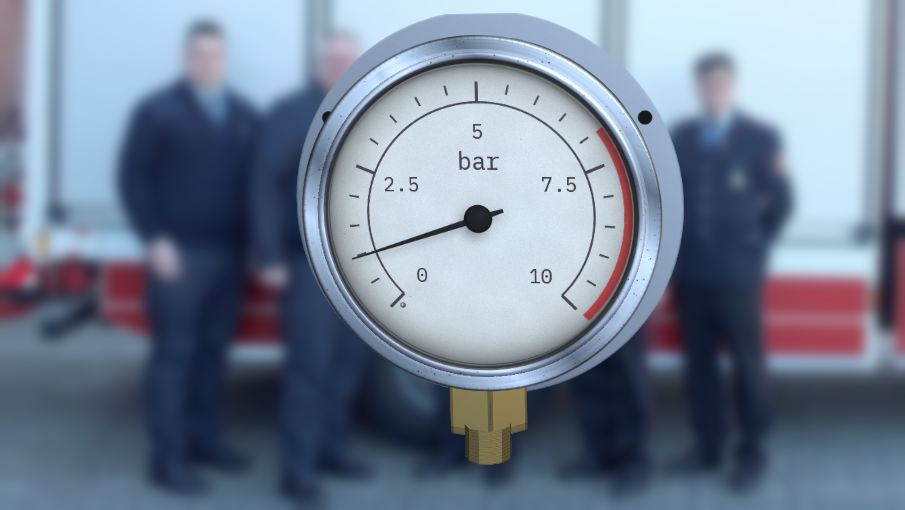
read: 1; bar
